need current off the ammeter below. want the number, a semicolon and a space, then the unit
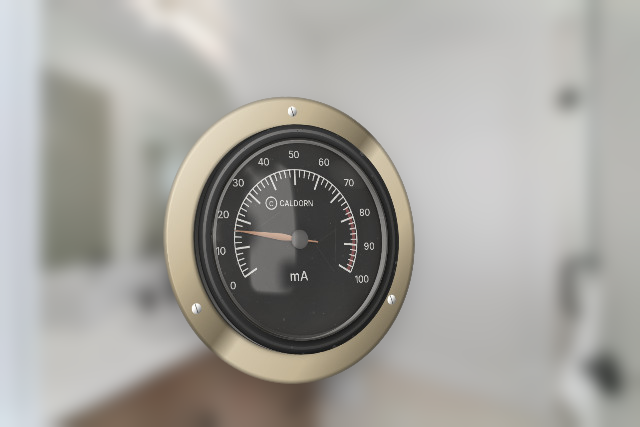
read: 16; mA
